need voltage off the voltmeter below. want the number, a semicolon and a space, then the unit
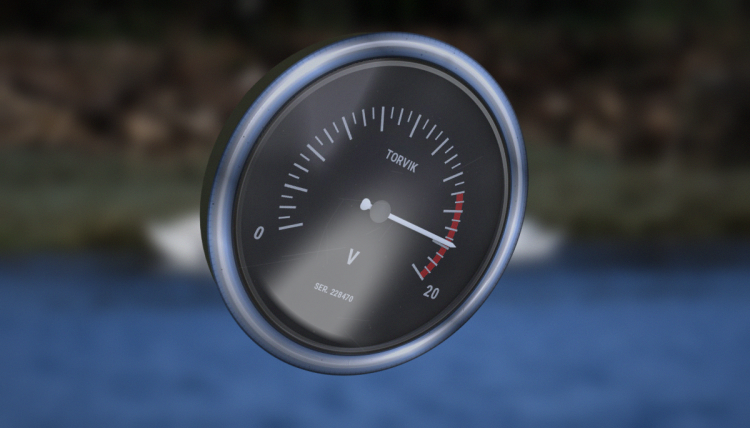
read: 17.75; V
